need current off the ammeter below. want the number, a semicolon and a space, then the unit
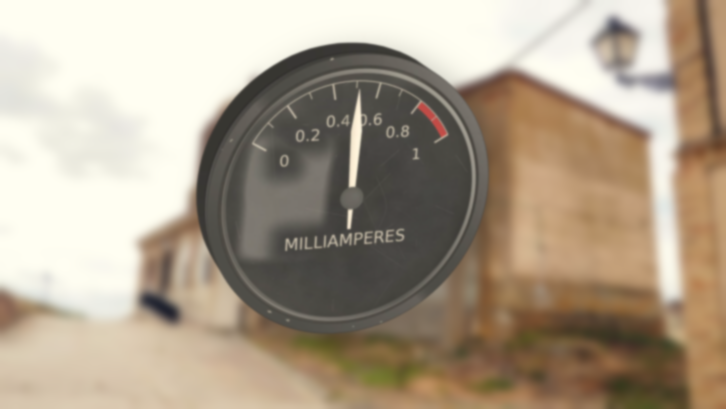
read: 0.5; mA
